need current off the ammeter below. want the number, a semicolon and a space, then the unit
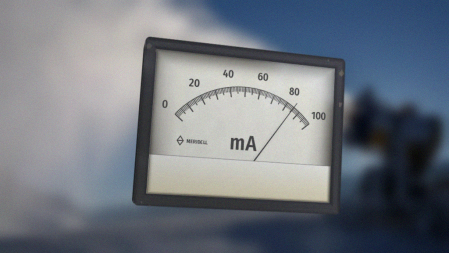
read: 85; mA
